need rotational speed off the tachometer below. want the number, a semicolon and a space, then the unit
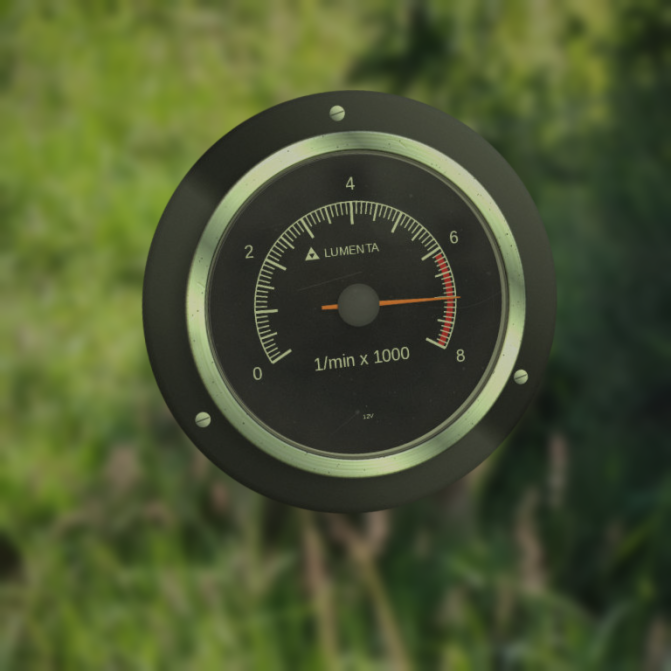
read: 7000; rpm
